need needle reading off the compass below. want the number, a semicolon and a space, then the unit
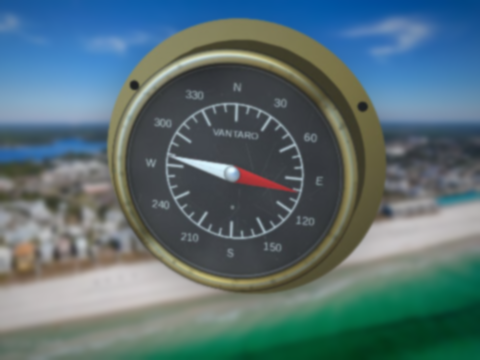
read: 100; °
